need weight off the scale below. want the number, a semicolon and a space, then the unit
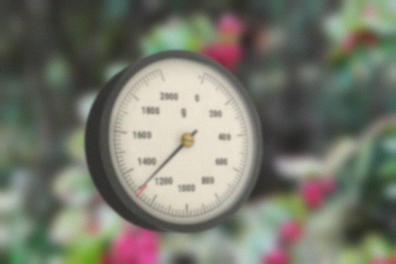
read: 1300; g
